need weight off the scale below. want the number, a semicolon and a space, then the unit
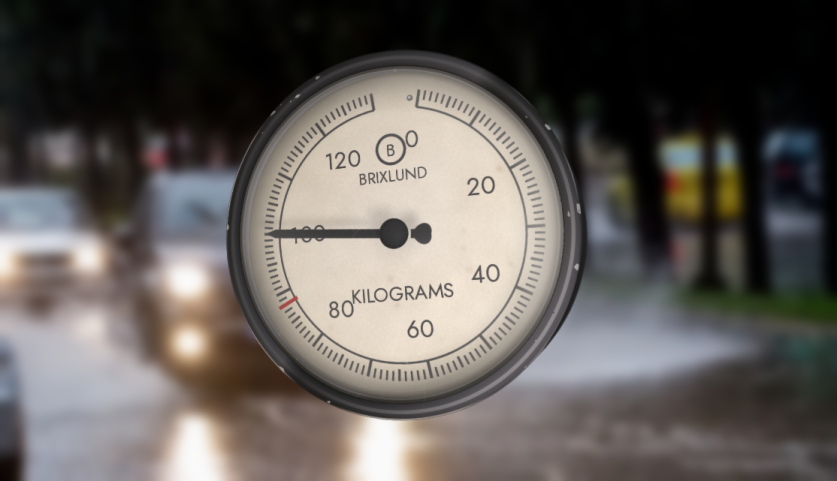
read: 100; kg
